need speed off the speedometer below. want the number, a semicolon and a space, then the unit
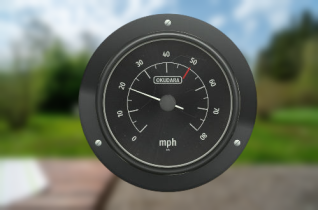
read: 20; mph
